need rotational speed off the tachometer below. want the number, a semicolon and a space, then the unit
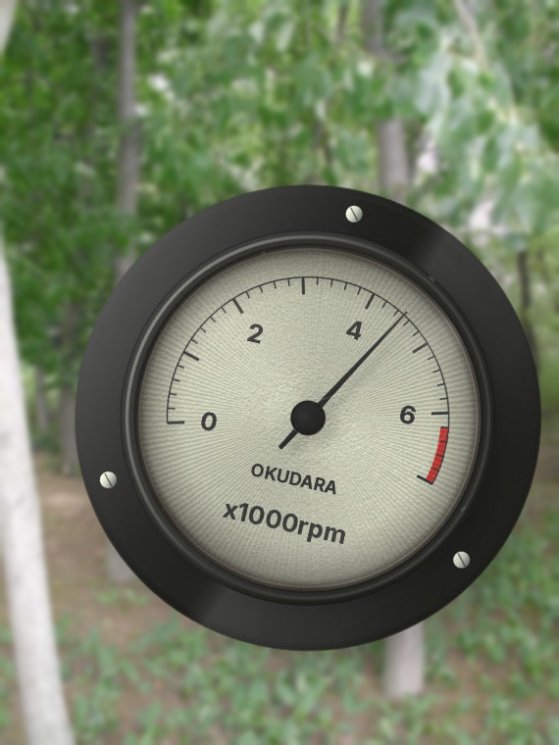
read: 4500; rpm
